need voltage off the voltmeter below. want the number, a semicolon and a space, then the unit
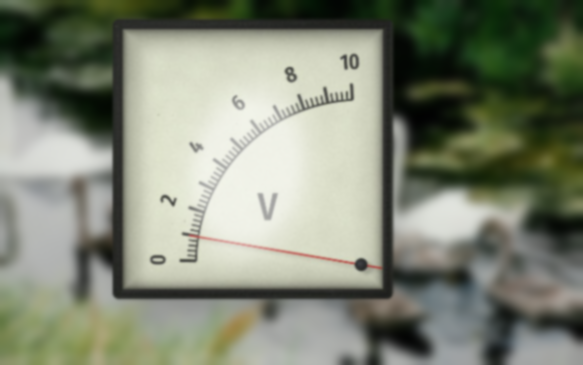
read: 1; V
